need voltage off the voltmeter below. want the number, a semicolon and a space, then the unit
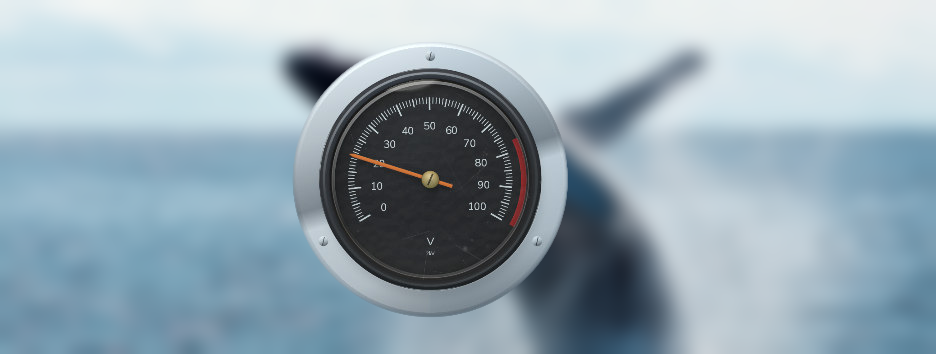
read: 20; V
